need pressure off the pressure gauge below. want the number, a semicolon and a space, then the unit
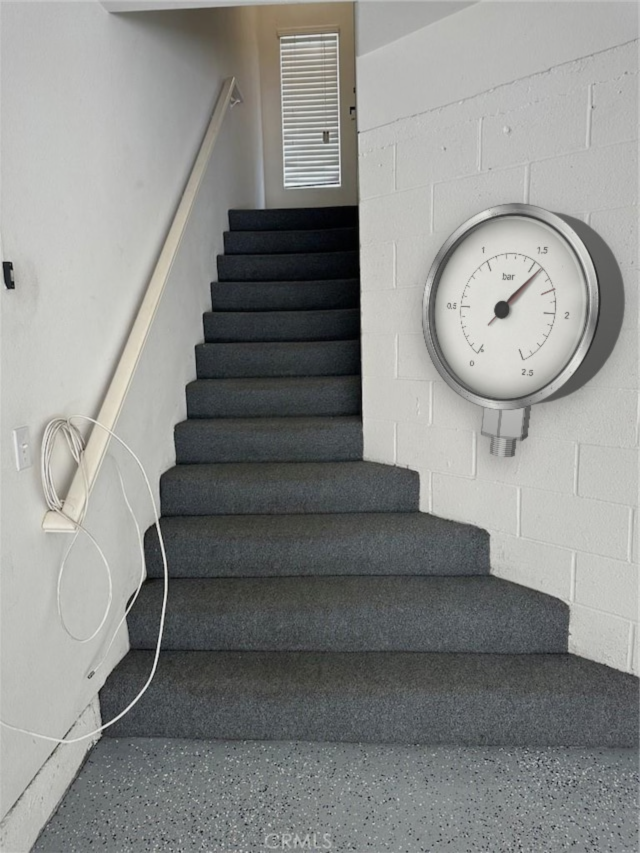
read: 1.6; bar
